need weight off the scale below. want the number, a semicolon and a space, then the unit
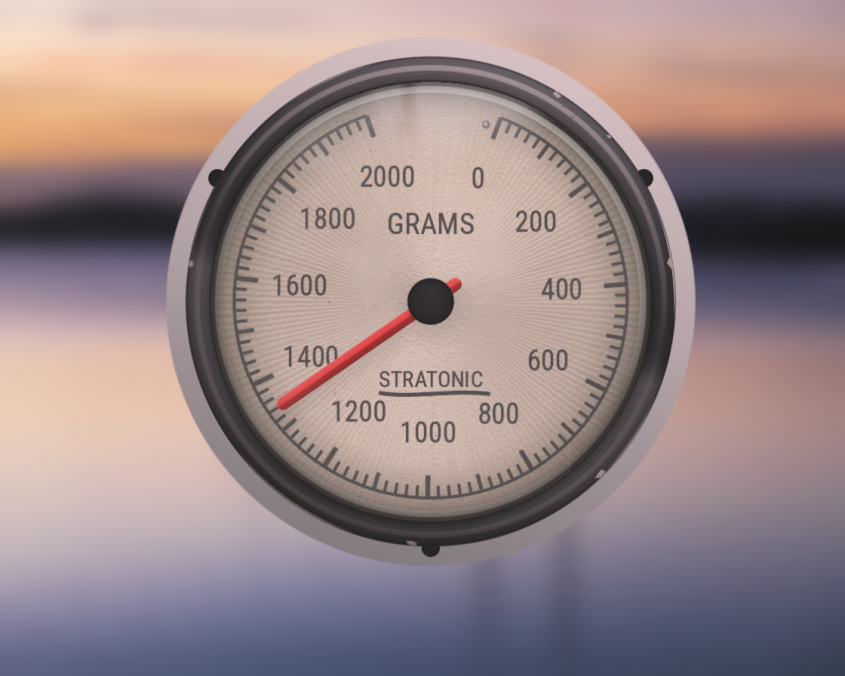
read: 1340; g
